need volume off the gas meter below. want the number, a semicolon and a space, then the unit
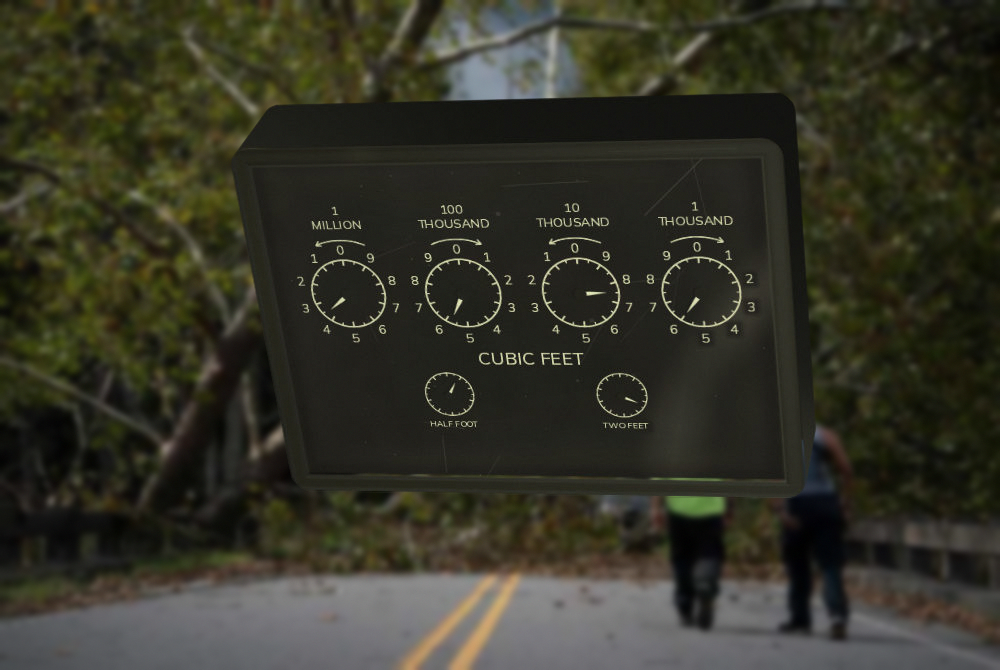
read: 357600; ft³
